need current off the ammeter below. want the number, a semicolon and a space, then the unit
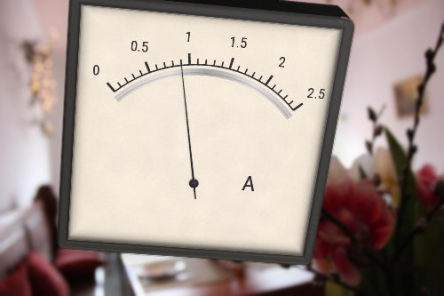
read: 0.9; A
